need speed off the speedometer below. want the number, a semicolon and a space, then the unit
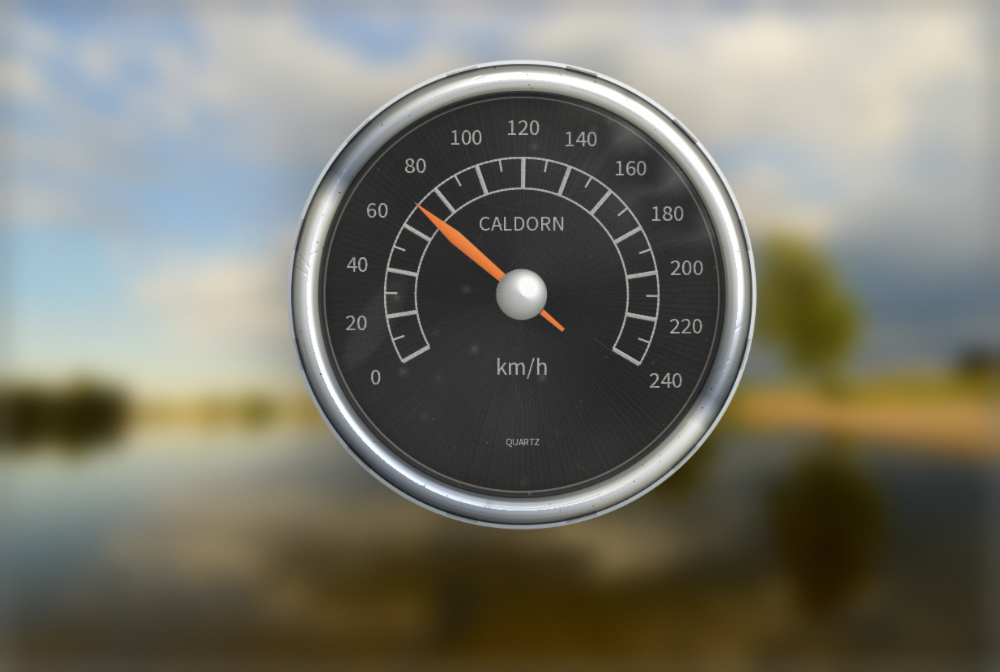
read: 70; km/h
